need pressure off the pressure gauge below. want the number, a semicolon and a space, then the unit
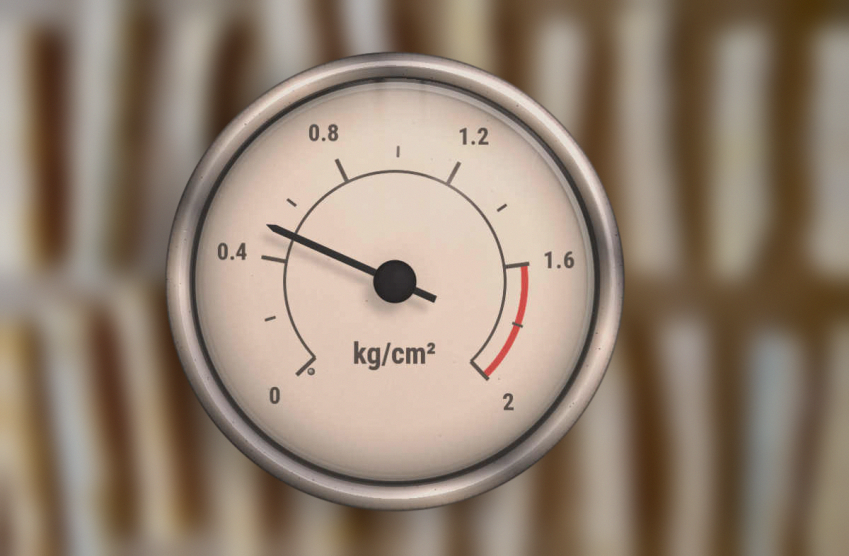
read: 0.5; kg/cm²
